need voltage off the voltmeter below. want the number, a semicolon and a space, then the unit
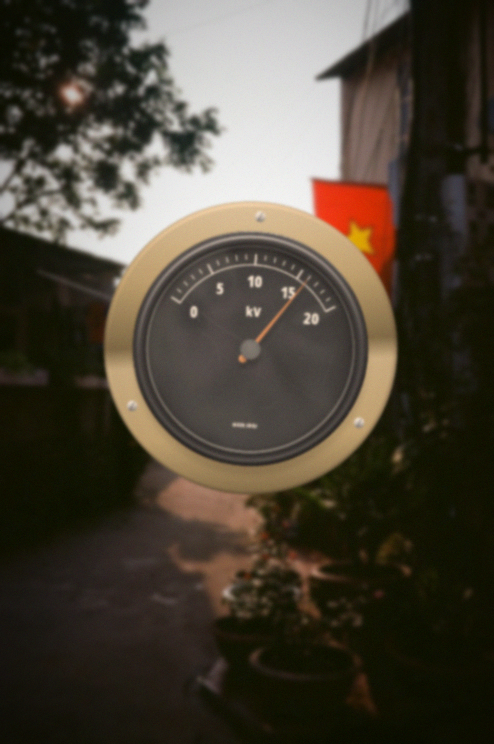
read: 16; kV
